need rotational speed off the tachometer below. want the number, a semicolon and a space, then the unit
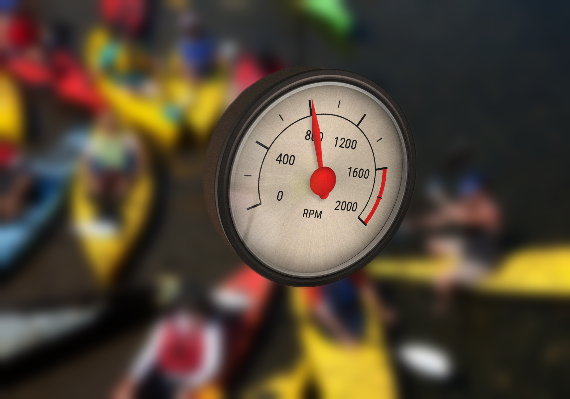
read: 800; rpm
